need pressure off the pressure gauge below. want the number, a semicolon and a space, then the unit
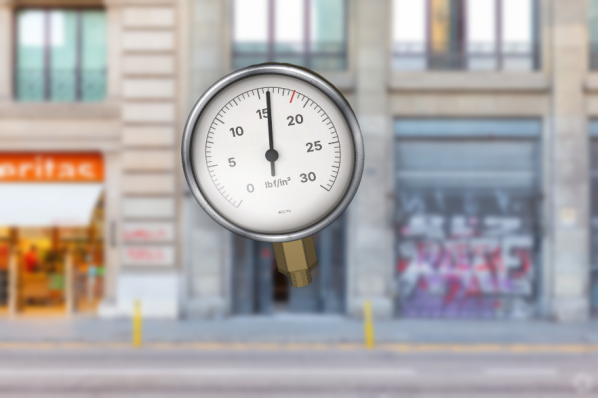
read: 16; psi
